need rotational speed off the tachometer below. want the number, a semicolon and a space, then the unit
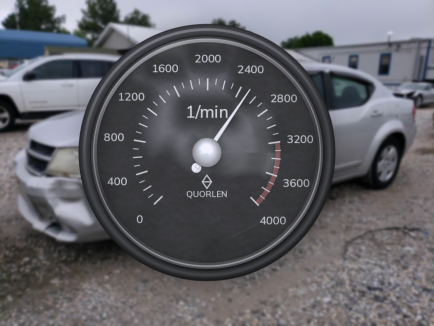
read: 2500; rpm
